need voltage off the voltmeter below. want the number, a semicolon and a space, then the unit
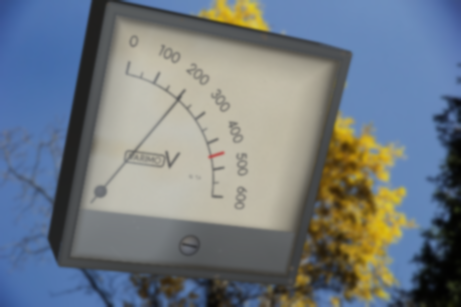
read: 200; V
